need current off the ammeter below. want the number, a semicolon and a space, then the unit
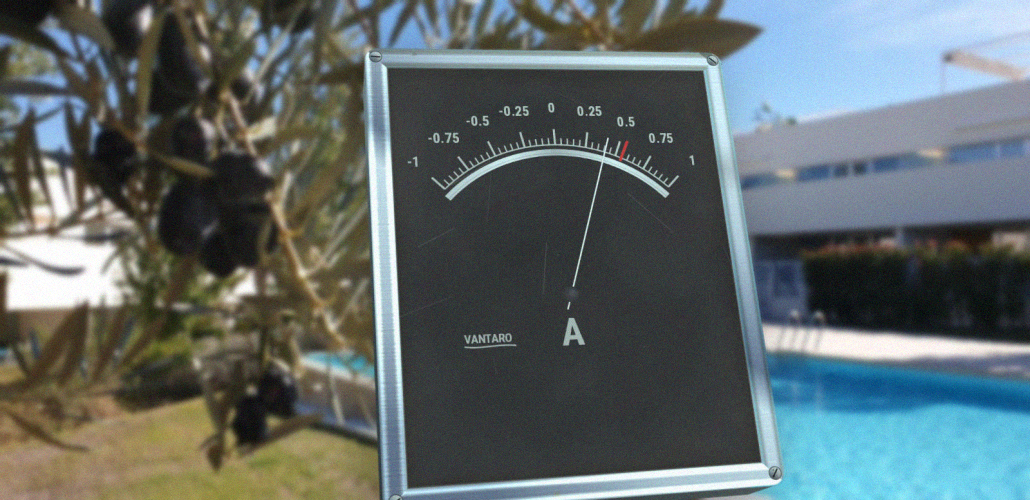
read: 0.4; A
